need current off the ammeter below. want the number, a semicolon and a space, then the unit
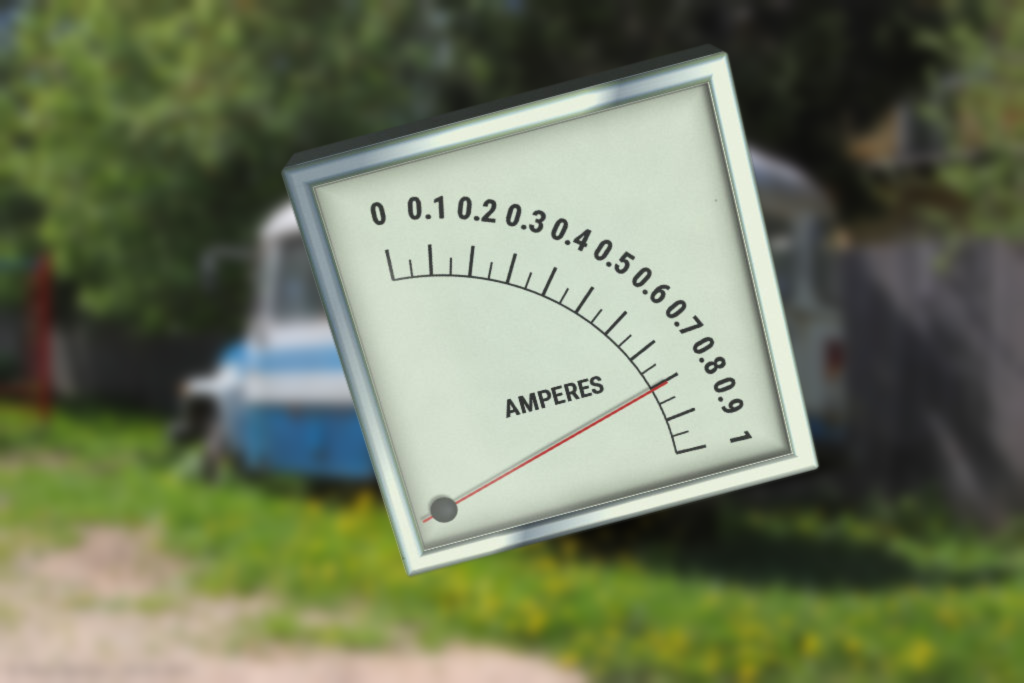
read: 0.8; A
